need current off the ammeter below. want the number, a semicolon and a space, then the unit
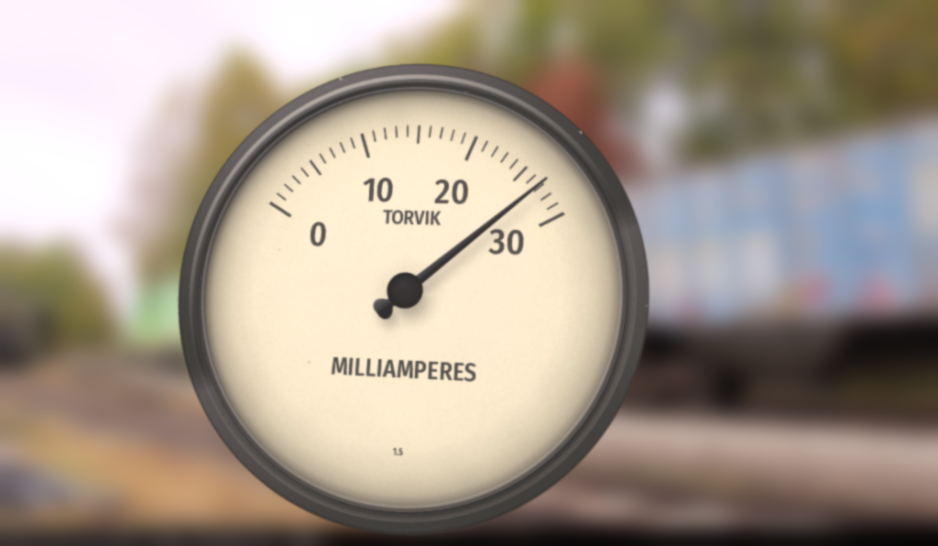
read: 27; mA
